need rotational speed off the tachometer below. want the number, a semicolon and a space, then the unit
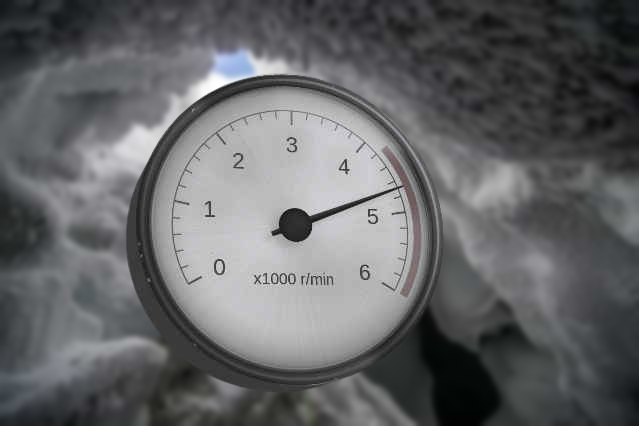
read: 4700; rpm
